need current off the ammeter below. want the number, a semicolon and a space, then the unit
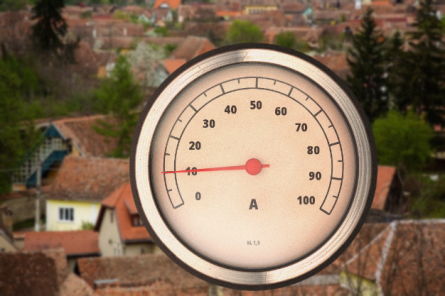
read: 10; A
